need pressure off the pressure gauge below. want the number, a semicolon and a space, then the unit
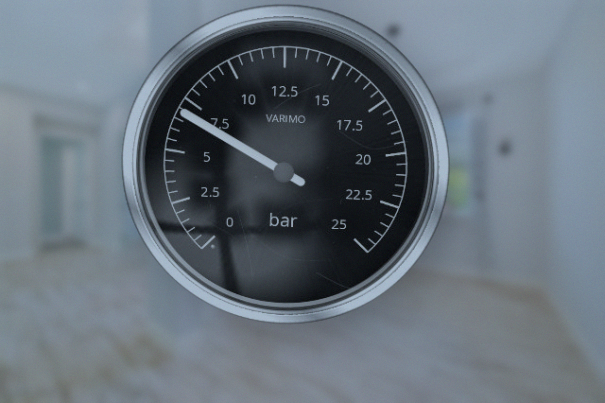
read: 7; bar
